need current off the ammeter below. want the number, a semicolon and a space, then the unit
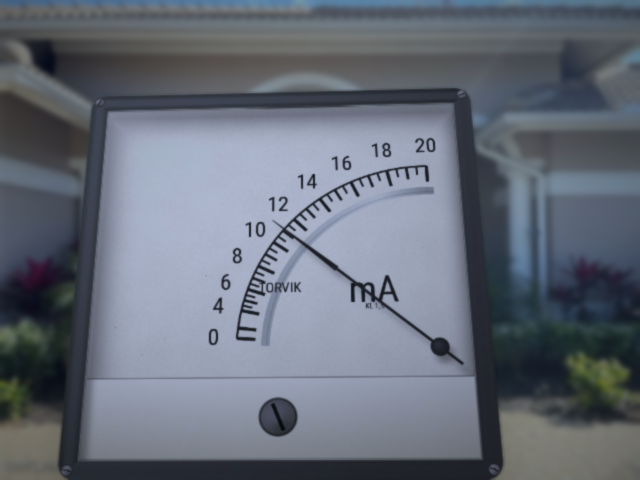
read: 11; mA
